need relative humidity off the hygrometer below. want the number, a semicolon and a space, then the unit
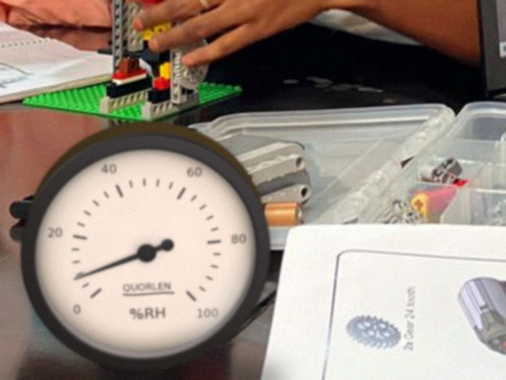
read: 8; %
